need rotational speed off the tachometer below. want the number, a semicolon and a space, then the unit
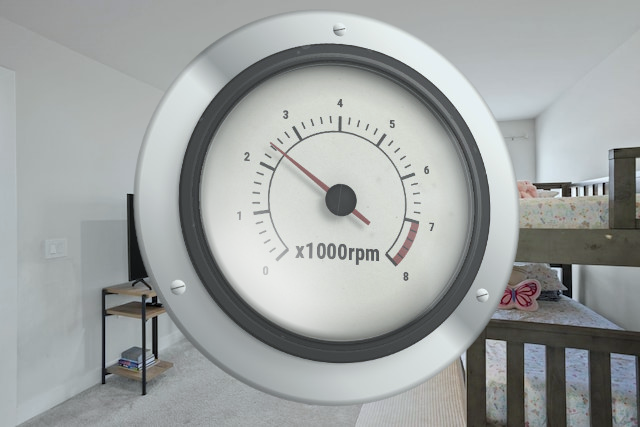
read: 2400; rpm
